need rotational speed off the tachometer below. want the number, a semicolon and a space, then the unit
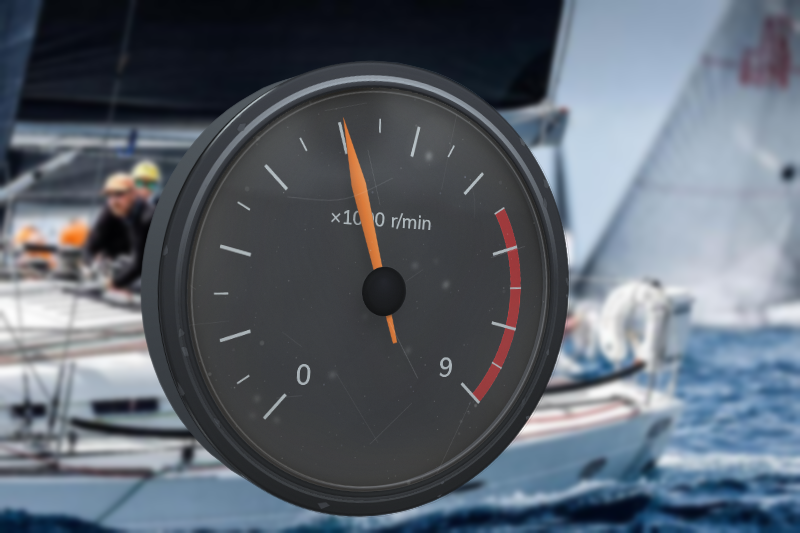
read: 4000; rpm
